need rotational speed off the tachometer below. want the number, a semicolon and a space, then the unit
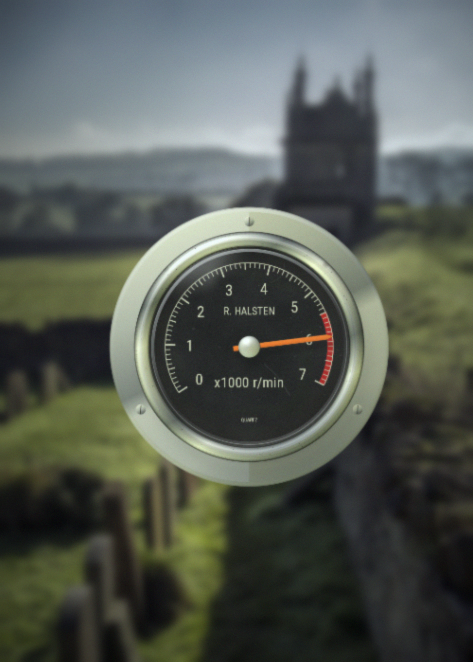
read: 6000; rpm
